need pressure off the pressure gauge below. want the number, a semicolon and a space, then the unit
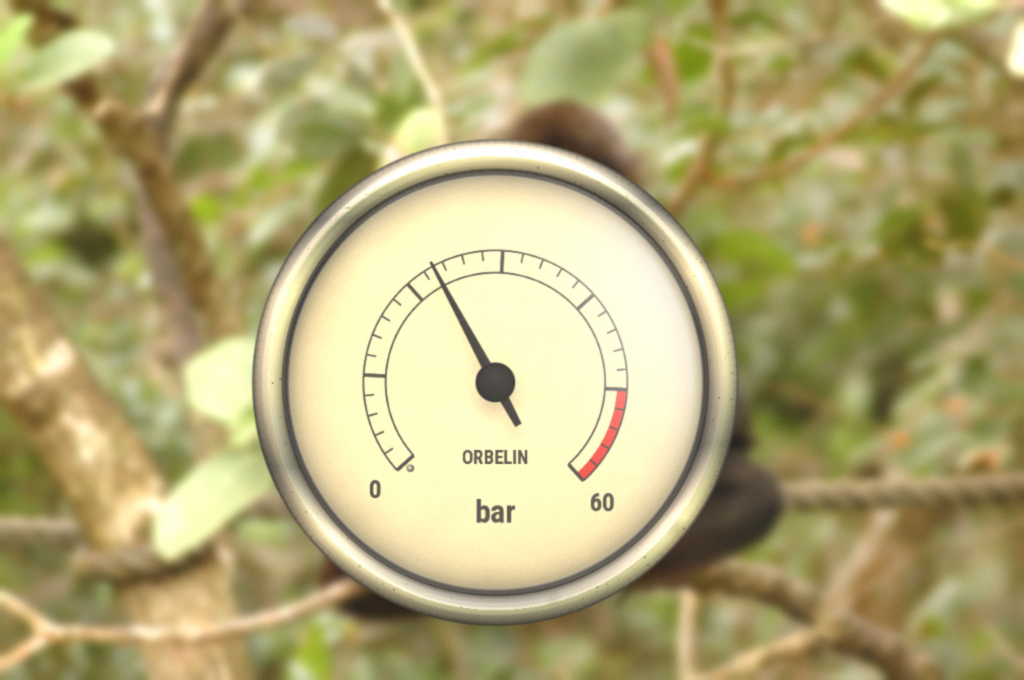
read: 23; bar
